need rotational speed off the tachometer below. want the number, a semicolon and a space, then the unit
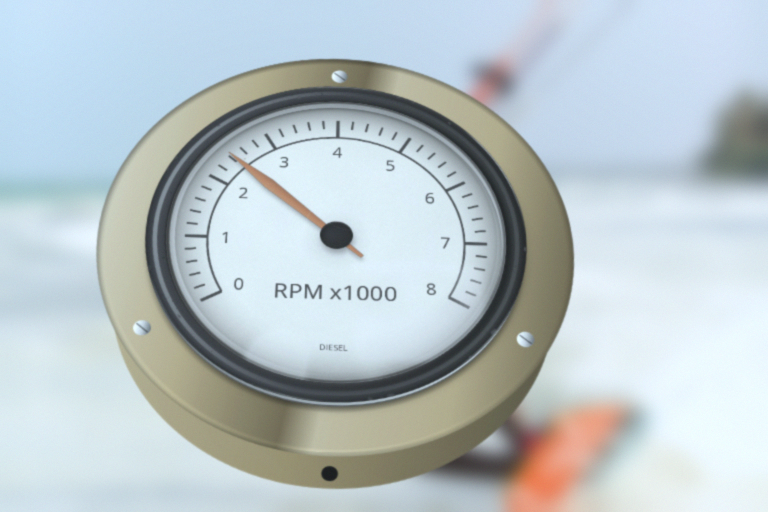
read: 2400; rpm
